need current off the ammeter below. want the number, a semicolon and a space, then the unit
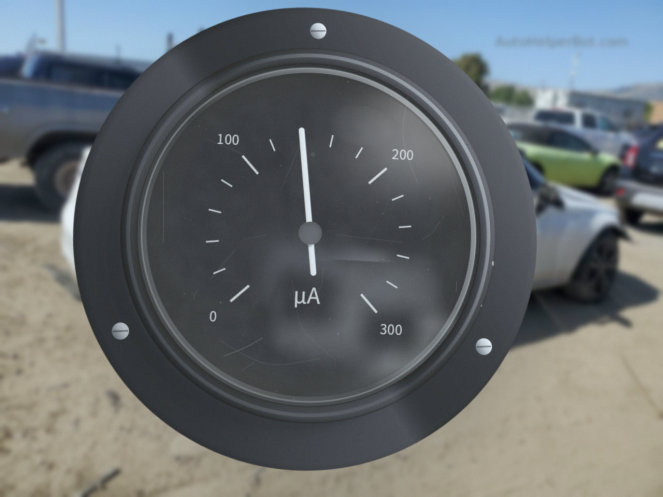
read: 140; µA
